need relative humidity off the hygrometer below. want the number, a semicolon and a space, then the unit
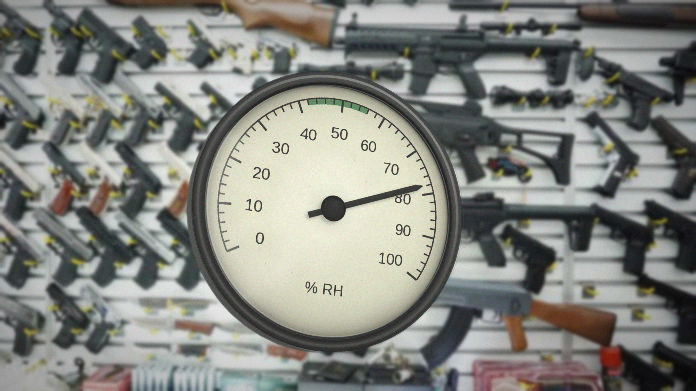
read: 78; %
